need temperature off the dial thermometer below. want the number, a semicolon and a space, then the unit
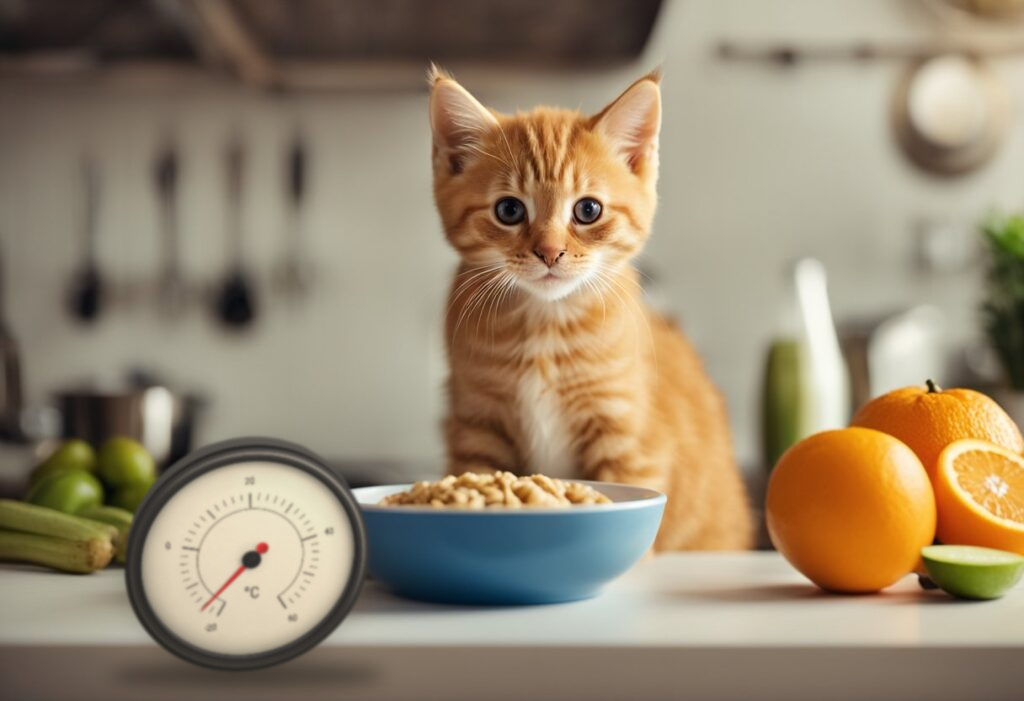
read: -16; °C
